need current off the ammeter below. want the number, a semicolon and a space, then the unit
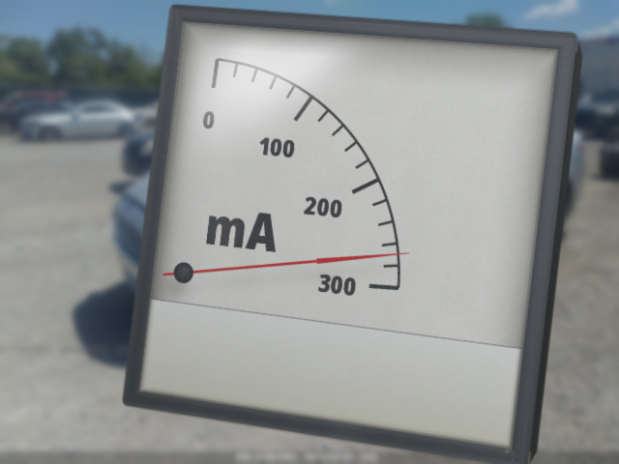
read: 270; mA
